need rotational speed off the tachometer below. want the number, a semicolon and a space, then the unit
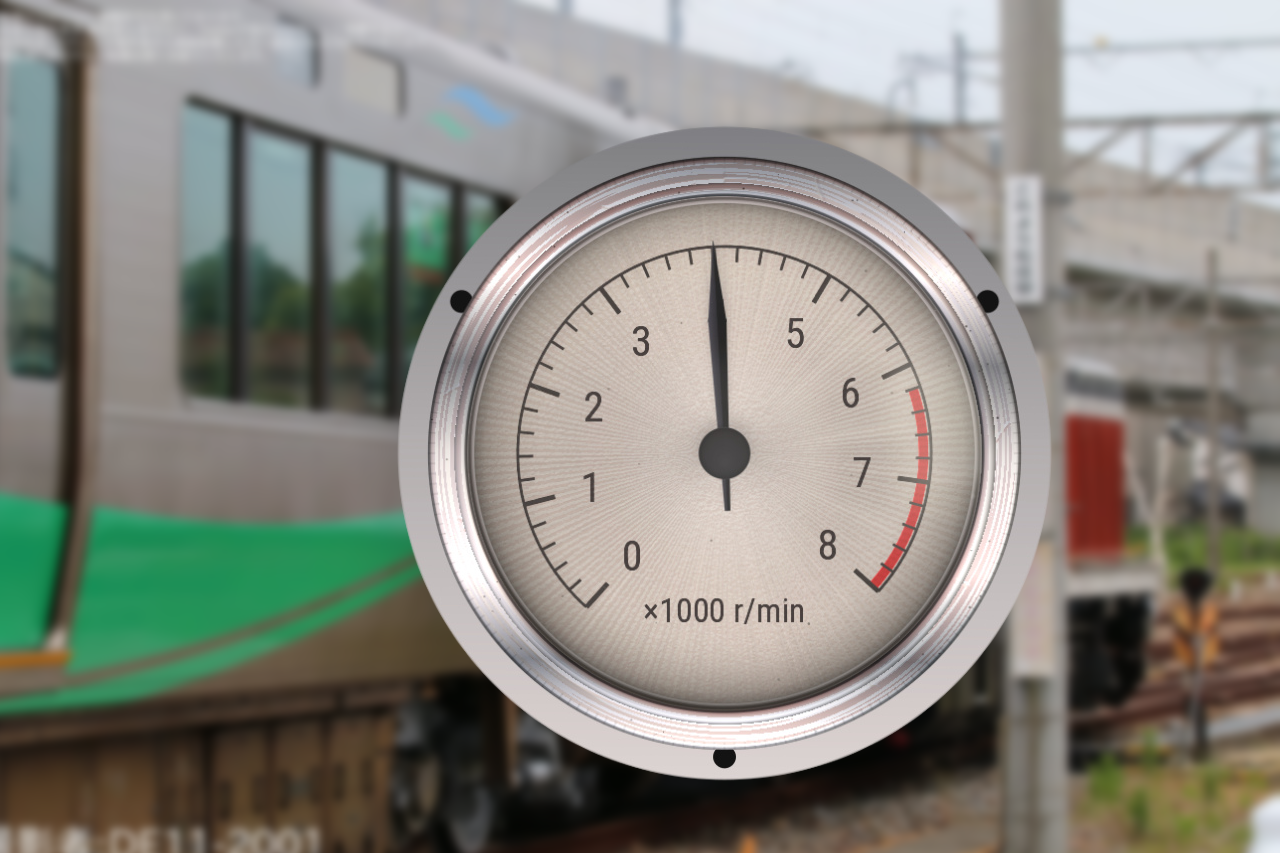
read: 4000; rpm
